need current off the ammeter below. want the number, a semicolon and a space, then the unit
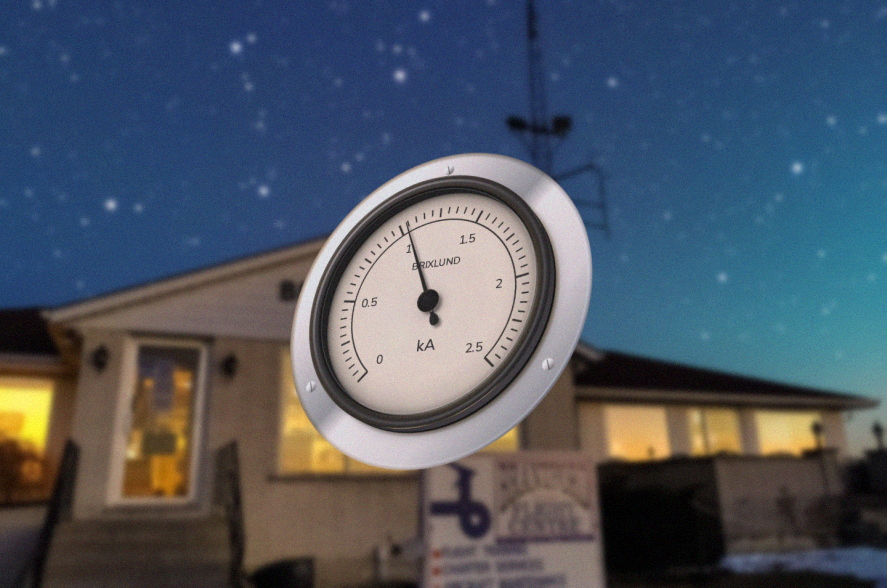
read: 1.05; kA
